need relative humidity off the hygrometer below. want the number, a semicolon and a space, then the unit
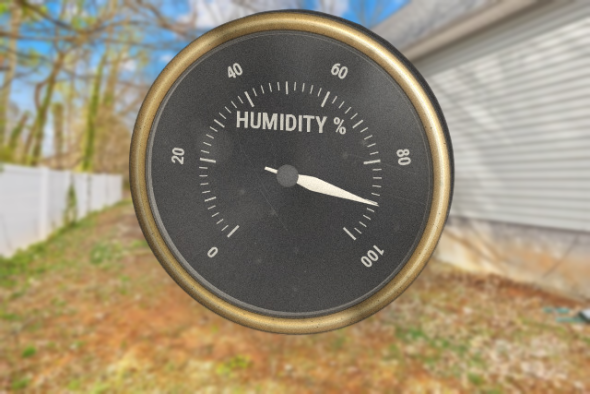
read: 90; %
